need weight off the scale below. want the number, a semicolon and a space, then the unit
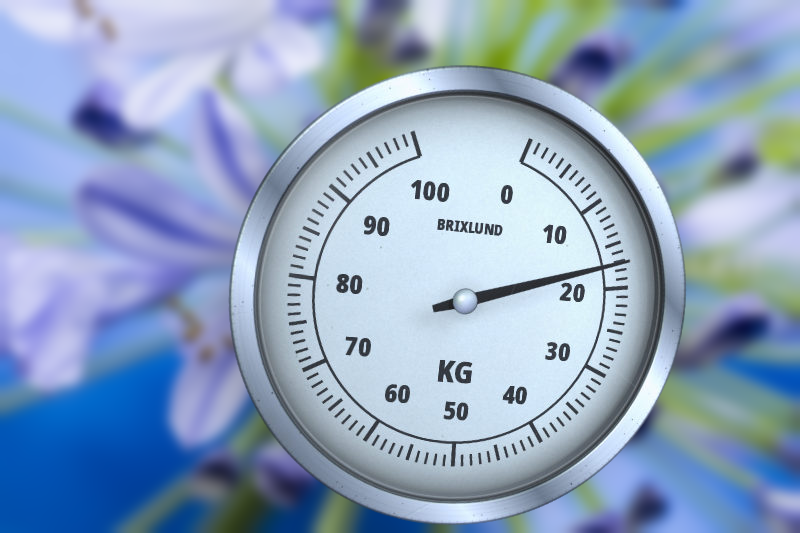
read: 17; kg
